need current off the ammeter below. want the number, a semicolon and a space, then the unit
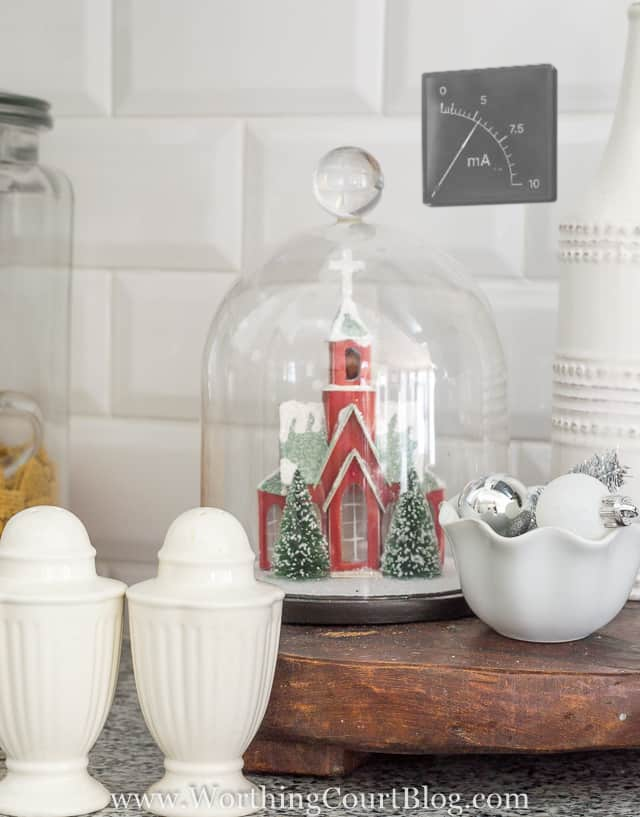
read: 5.5; mA
